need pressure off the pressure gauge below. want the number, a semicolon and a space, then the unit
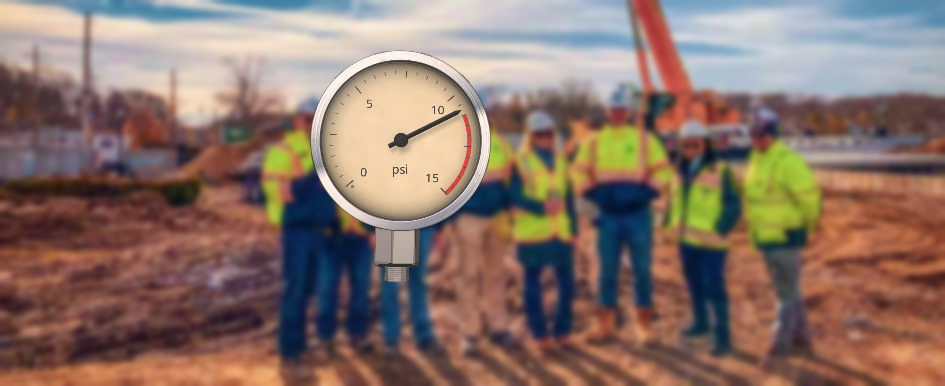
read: 10.75; psi
